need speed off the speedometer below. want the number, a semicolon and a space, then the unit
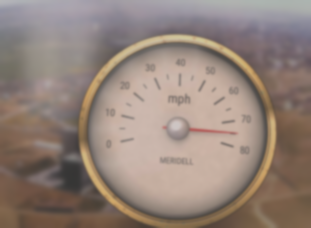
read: 75; mph
